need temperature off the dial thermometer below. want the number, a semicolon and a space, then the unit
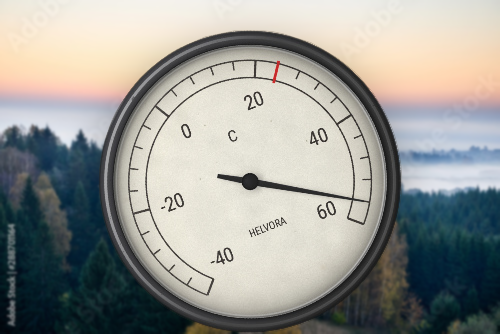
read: 56; °C
